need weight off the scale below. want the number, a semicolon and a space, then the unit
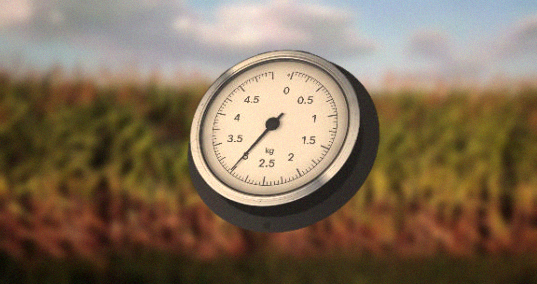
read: 3; kg
